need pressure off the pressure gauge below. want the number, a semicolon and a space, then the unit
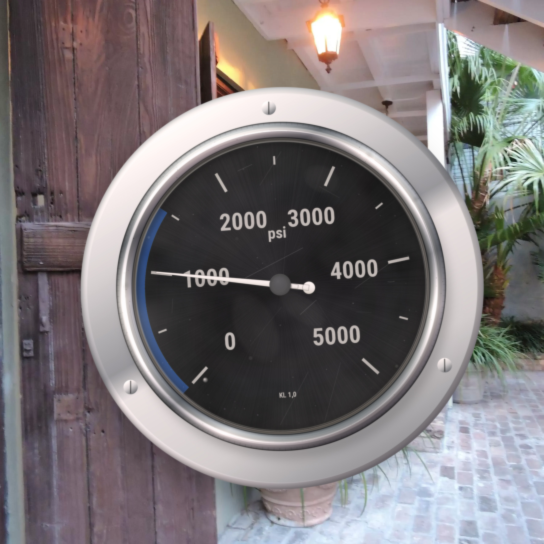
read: 1000; psi
